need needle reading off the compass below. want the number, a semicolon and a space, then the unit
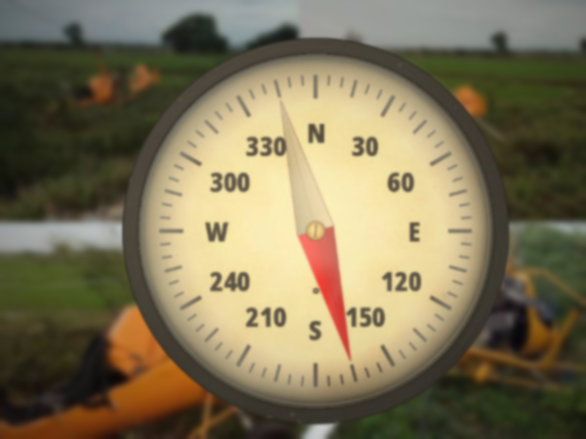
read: 165; °
